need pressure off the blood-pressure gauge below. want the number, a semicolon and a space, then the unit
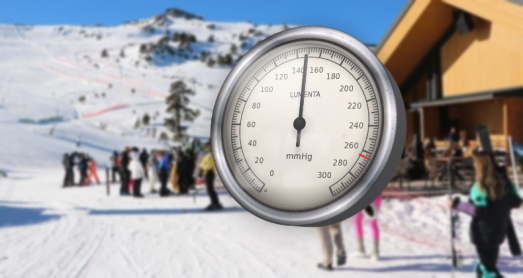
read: 150; mmHg
